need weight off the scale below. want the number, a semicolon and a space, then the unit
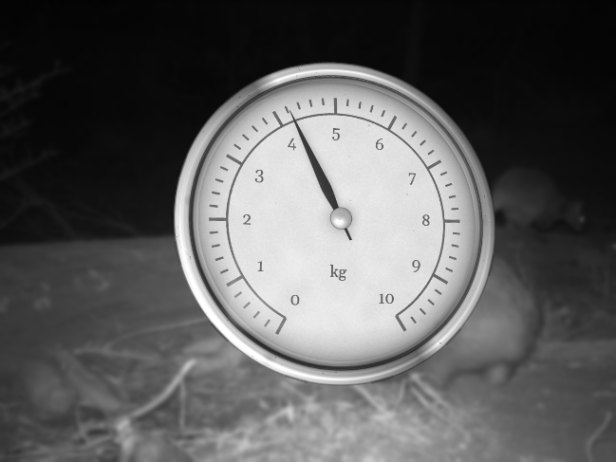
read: 4.2; kg
